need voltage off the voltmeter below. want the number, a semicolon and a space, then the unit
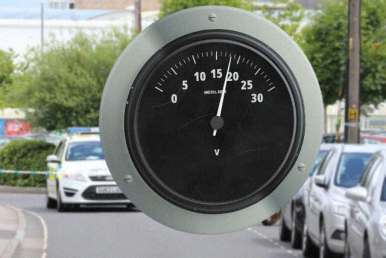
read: 18; V
